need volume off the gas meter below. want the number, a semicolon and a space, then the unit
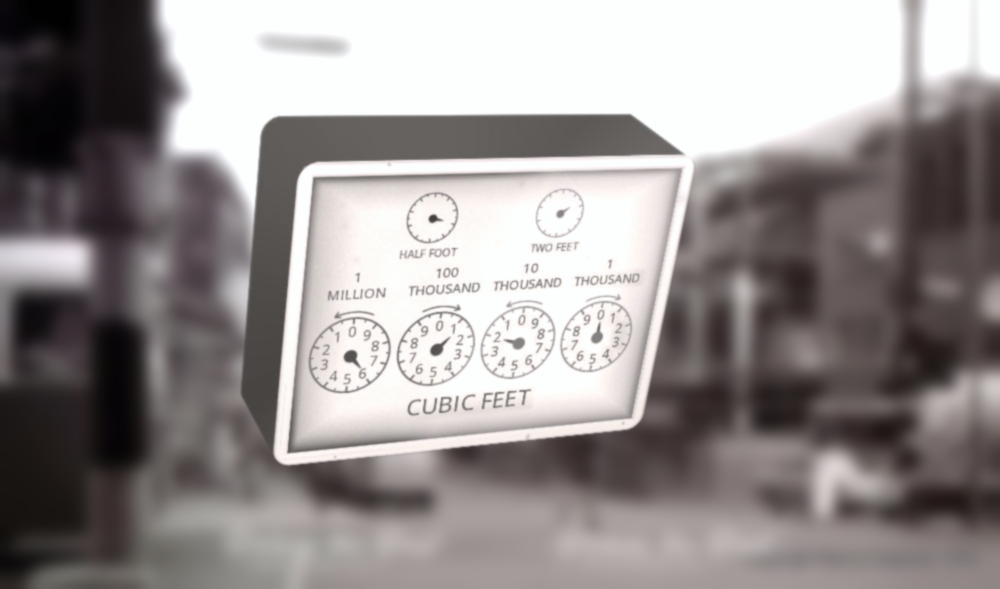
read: 612000; ft³
